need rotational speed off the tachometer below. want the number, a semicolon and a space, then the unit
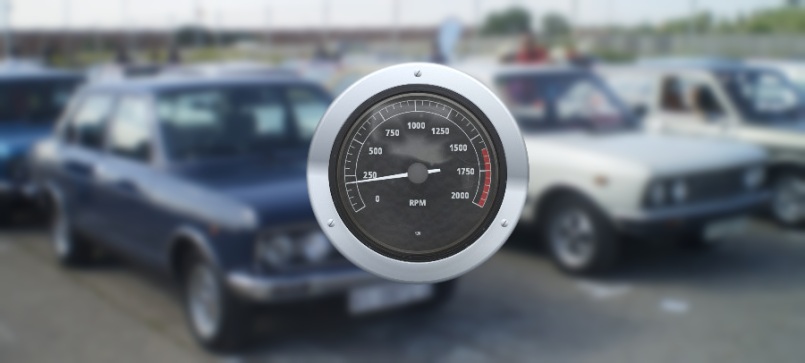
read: 200; rpm
